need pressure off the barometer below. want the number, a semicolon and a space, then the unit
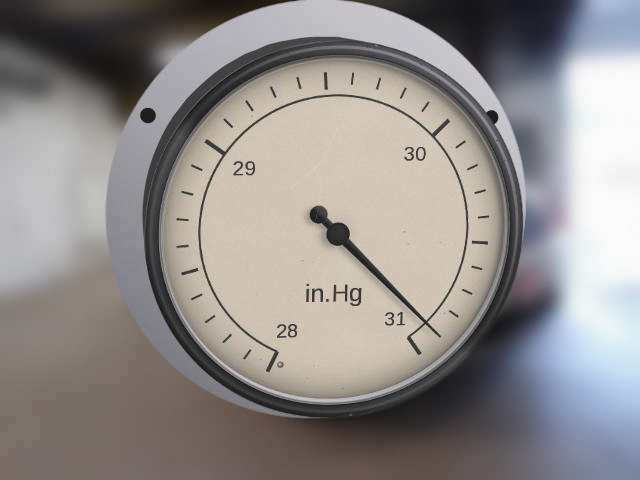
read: 30.9; inHg
